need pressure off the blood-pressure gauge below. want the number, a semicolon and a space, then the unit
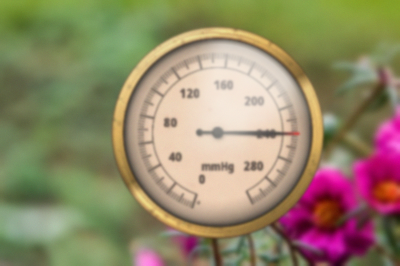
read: 240; mmHg
